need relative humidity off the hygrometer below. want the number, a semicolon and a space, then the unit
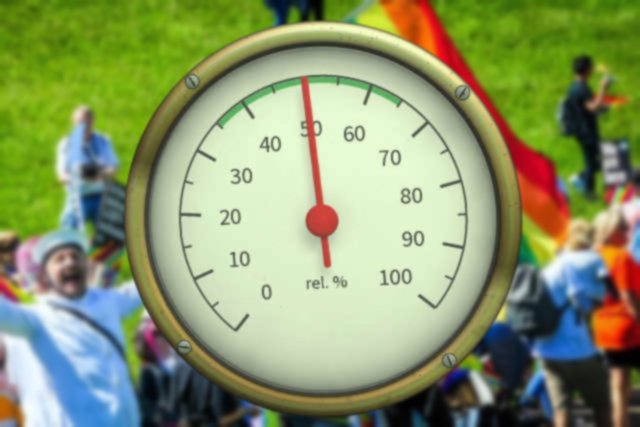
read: 50; %
